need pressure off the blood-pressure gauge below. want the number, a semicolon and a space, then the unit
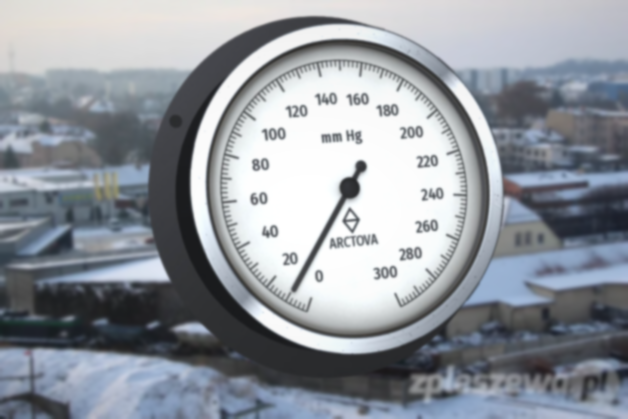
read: 10; mmHg
